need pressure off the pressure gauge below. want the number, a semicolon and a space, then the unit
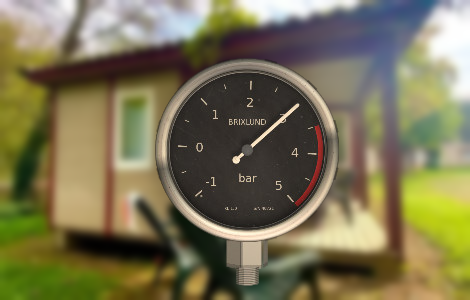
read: 3; bar
